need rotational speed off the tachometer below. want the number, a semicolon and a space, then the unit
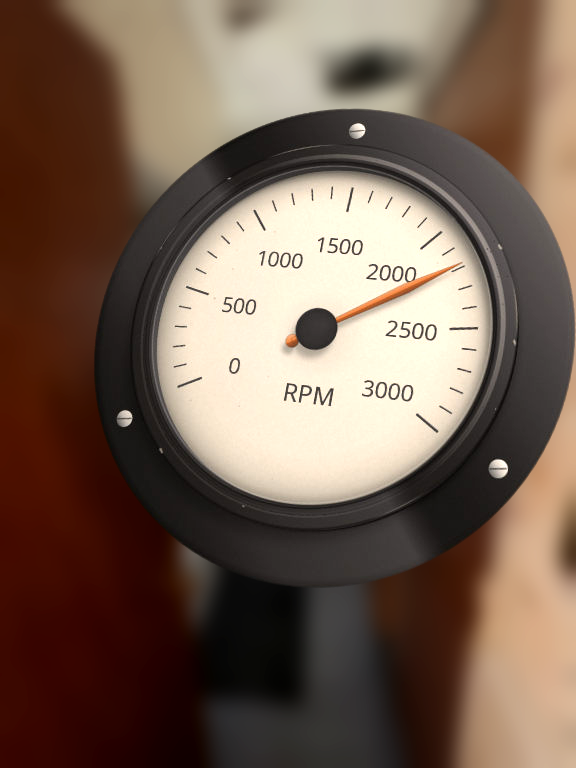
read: 2200; rpm
